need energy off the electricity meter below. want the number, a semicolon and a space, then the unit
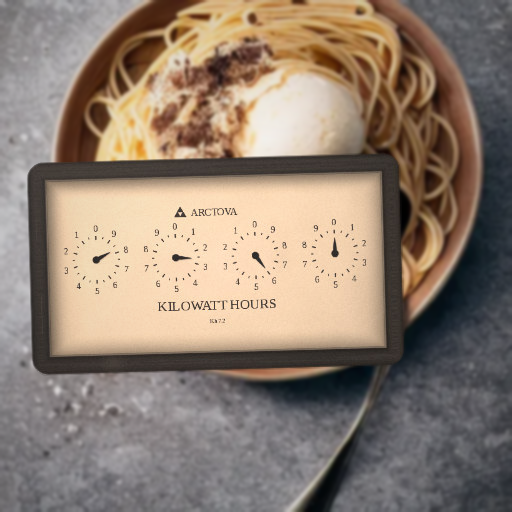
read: 8260; kWh
